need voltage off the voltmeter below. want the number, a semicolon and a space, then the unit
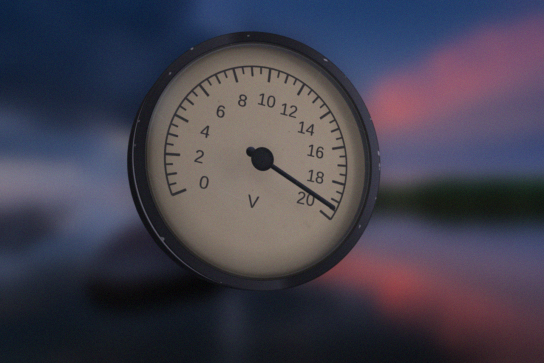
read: 19.5; V
